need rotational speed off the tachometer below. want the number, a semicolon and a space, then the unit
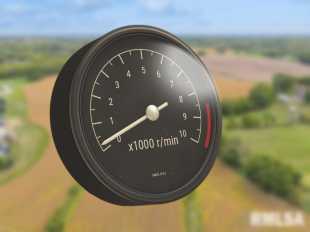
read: 250; rpm
